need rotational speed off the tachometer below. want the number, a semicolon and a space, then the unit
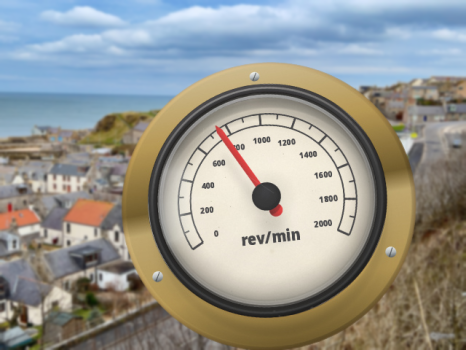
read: 750; rpm
